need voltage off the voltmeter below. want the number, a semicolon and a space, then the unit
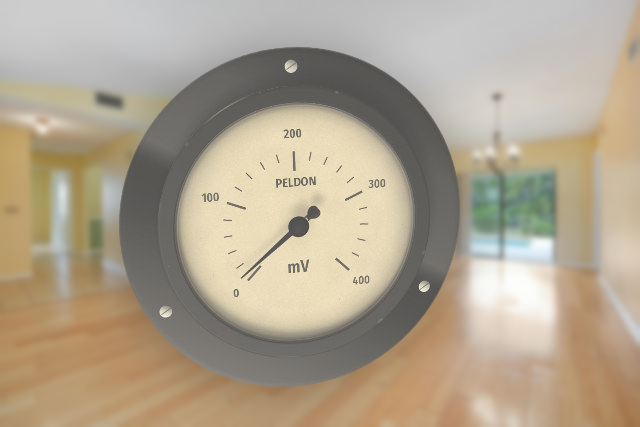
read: 10; mV
